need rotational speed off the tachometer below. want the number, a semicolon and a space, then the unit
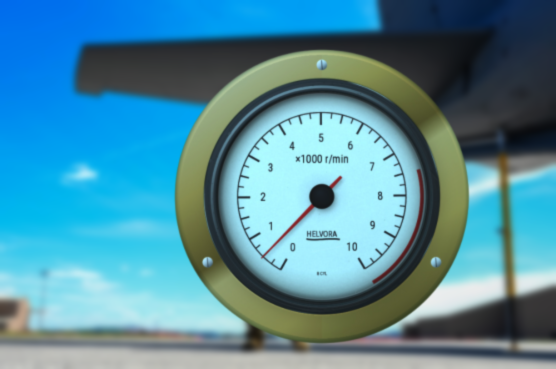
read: 500; rpm
